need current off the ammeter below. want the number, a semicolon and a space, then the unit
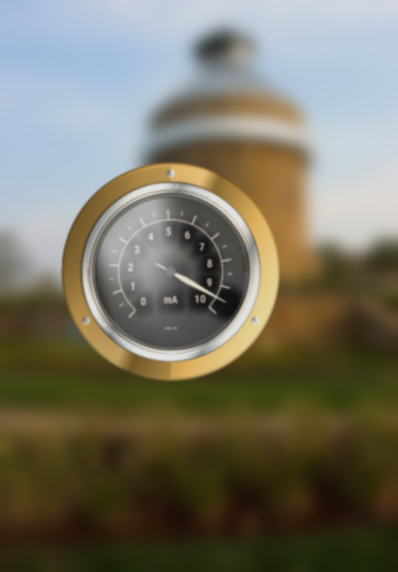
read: 9.5; mA
